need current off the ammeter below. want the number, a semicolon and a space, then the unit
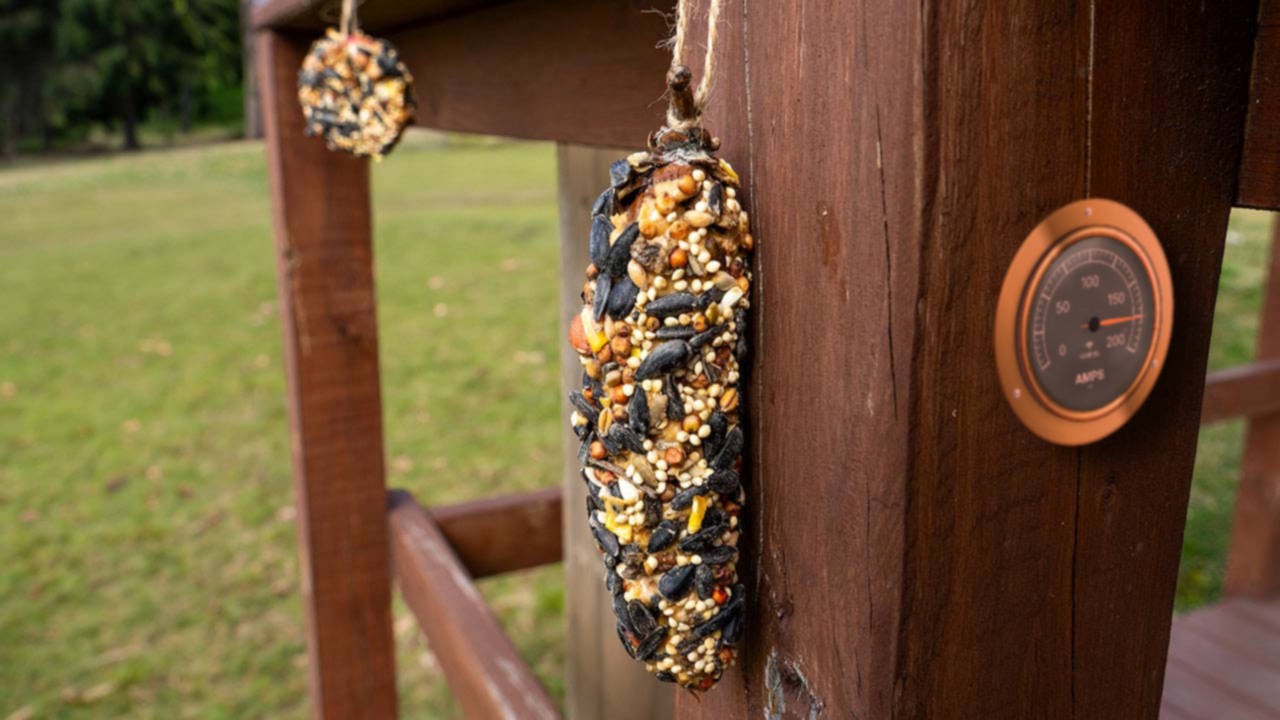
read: 175; A
